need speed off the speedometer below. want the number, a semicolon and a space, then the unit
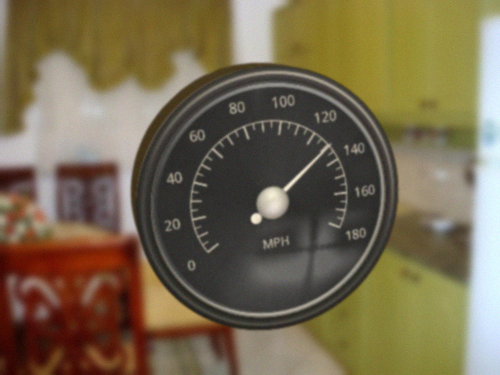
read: 130; mph
